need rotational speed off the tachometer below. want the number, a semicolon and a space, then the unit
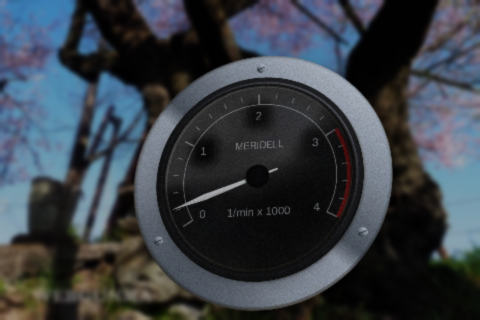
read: 200; rpm
